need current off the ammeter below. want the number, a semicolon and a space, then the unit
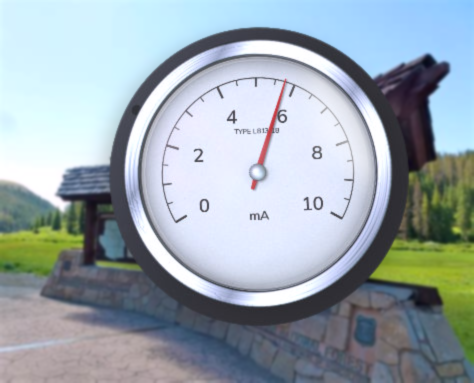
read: 5.75; mA
